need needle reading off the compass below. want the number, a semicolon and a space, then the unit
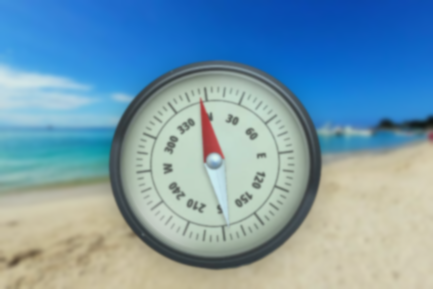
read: 355; °
